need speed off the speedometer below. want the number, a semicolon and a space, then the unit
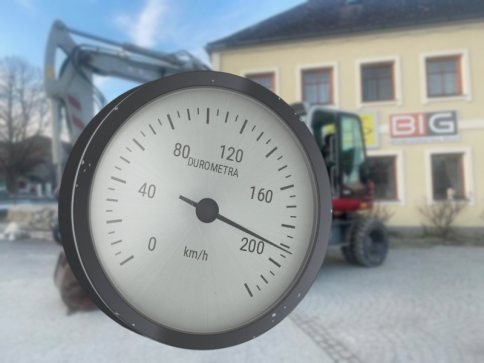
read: 192.5; km/h
